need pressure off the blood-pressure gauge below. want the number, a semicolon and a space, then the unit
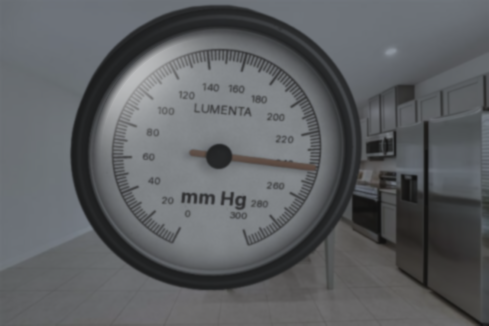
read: 240; mmHg
